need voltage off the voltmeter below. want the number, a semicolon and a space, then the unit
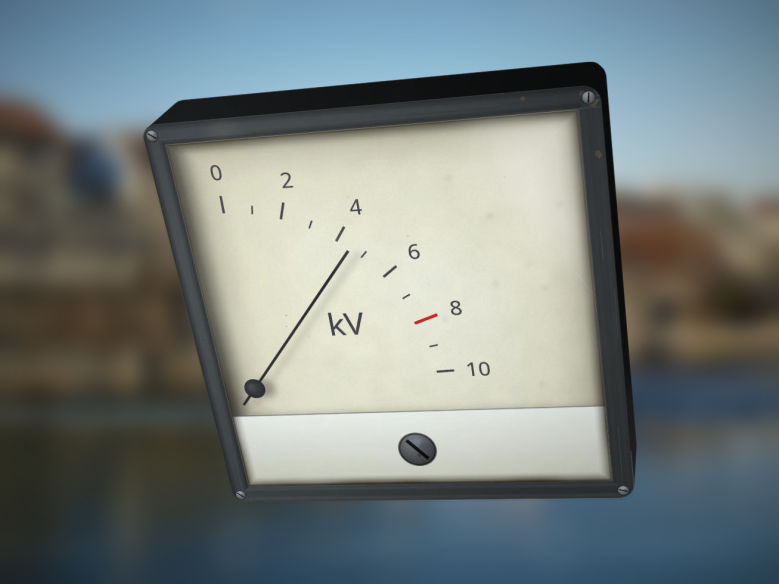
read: 4.5; kV
